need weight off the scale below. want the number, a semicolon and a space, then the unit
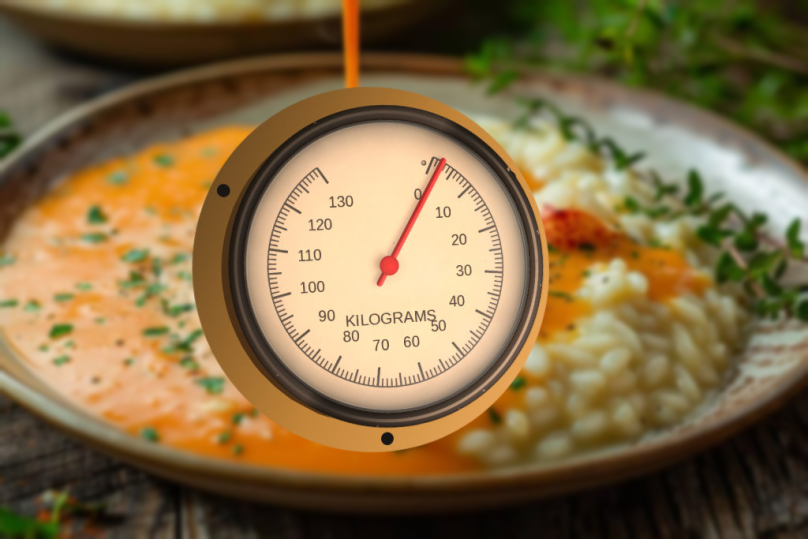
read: 2; kg
